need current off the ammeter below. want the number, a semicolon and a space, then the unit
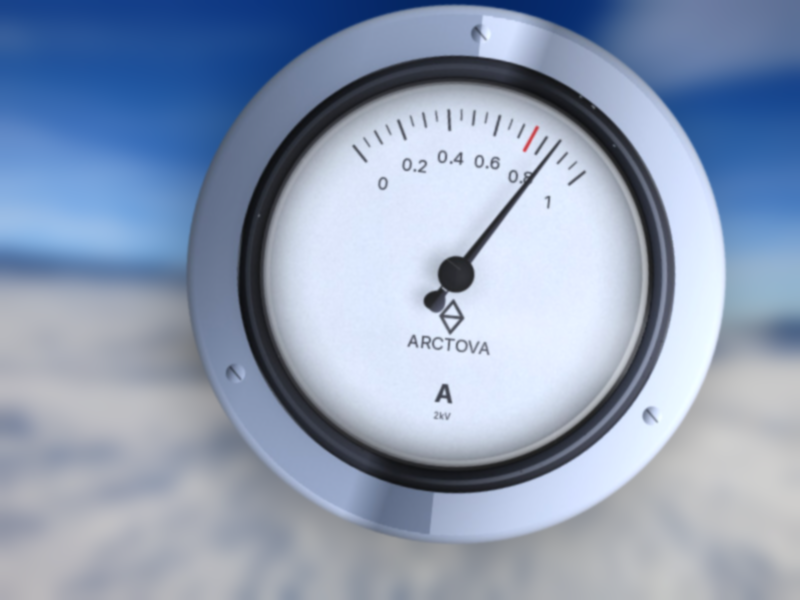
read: 0.85; A
